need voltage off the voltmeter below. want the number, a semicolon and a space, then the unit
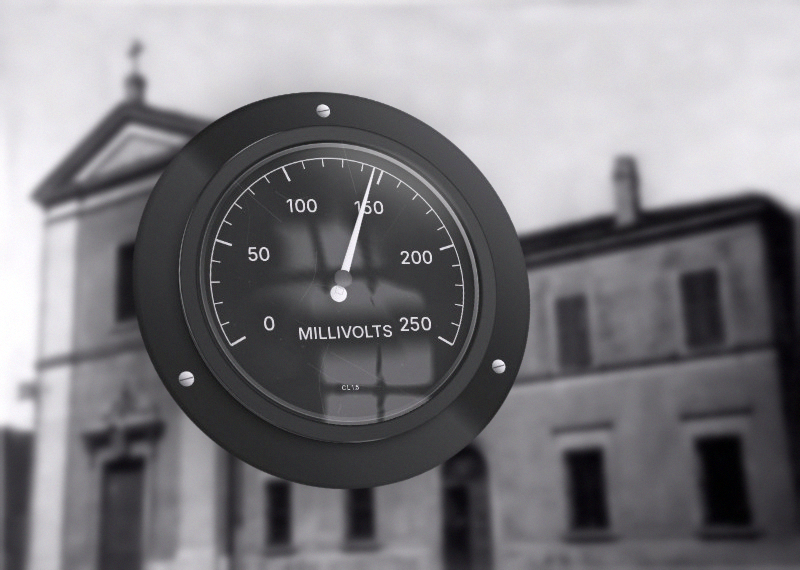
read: 145; mV
